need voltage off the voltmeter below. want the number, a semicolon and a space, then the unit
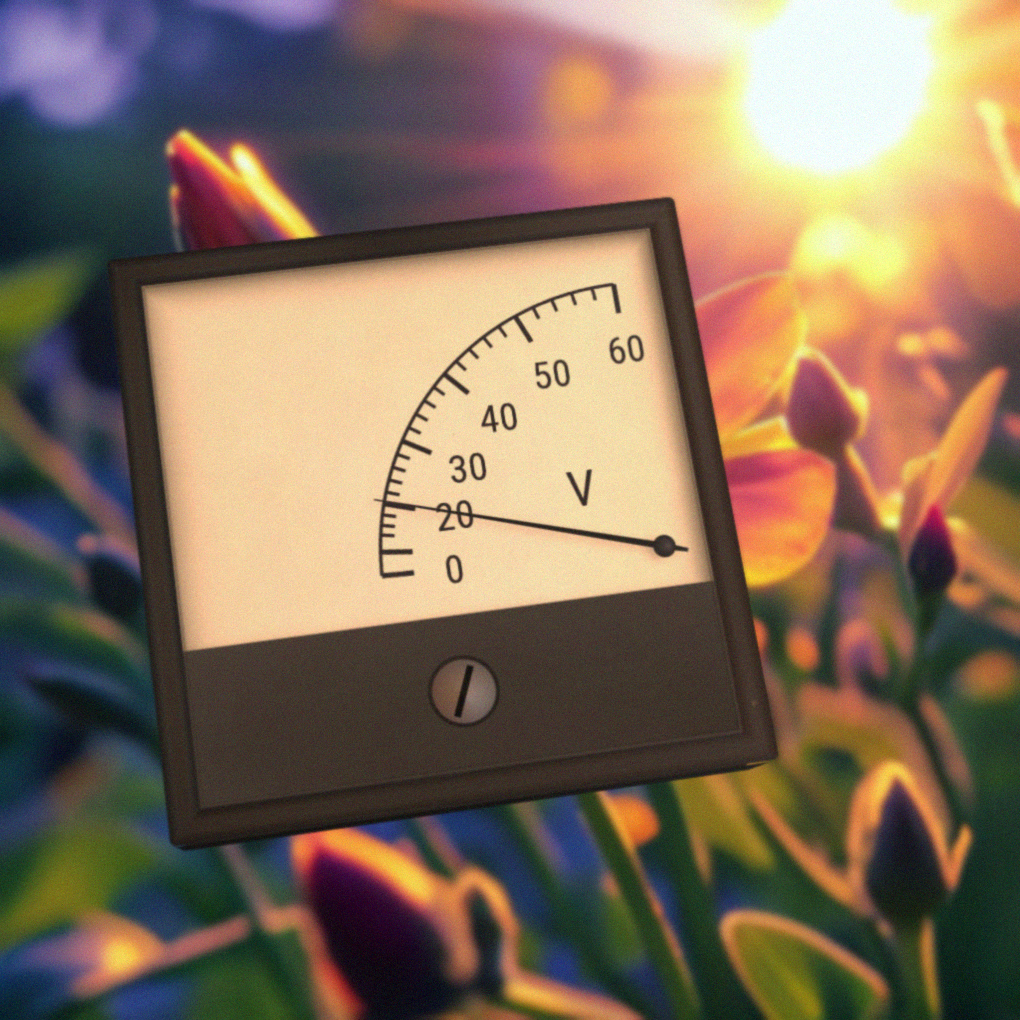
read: 20; V
